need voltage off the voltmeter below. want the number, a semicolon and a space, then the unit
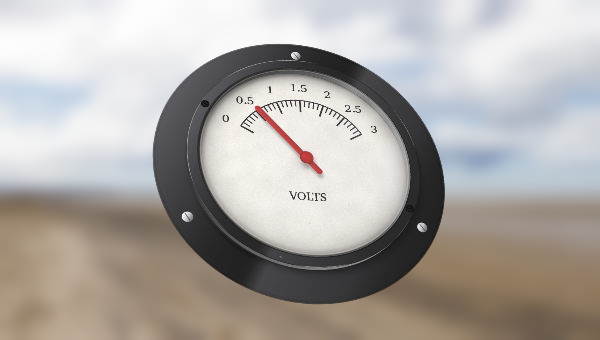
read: 0.5; V
